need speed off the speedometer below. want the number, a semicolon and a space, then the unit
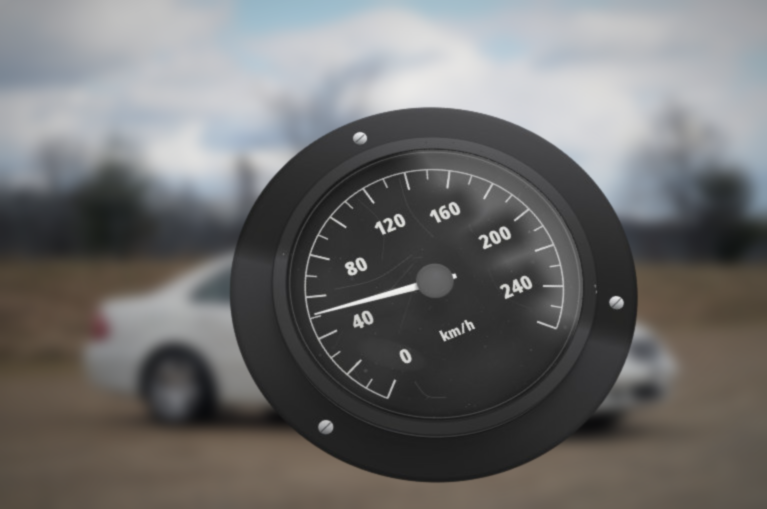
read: 50; km/h
